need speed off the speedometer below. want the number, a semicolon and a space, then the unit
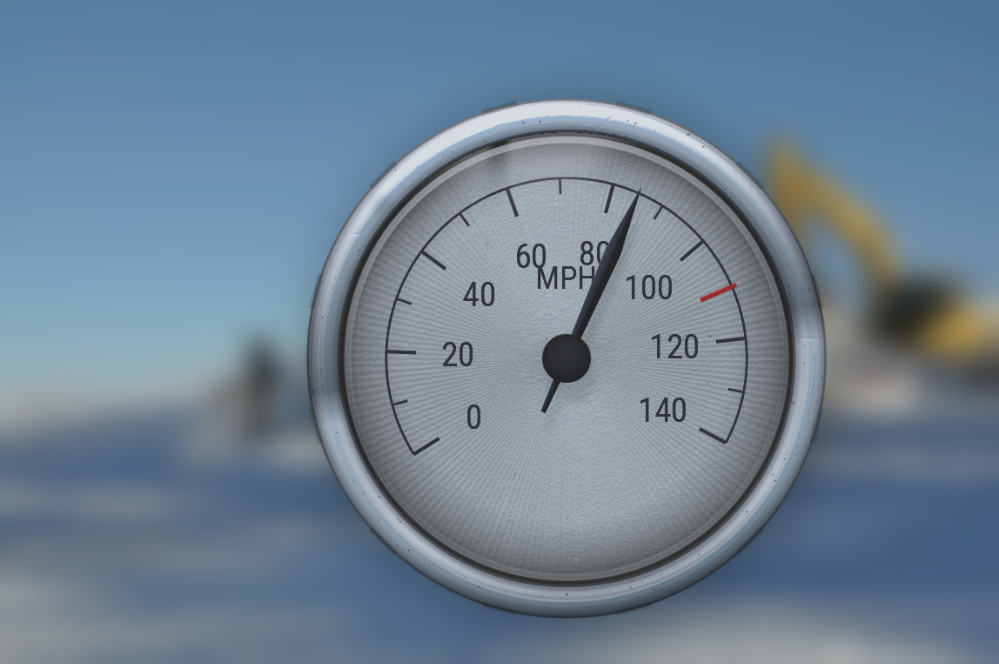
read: 85; mph
